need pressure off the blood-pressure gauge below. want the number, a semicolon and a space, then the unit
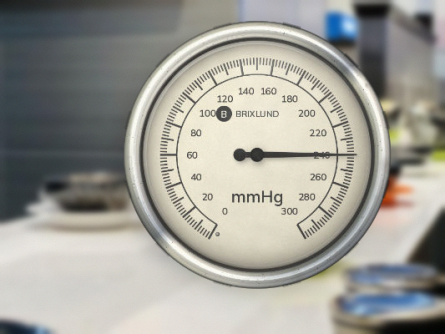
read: 240; mmHg
